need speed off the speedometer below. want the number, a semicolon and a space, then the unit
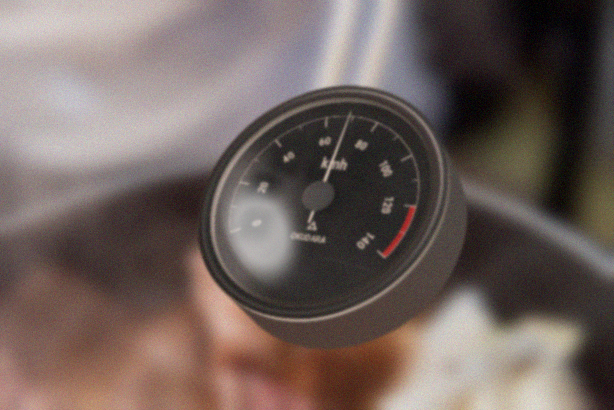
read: 70; km/h
